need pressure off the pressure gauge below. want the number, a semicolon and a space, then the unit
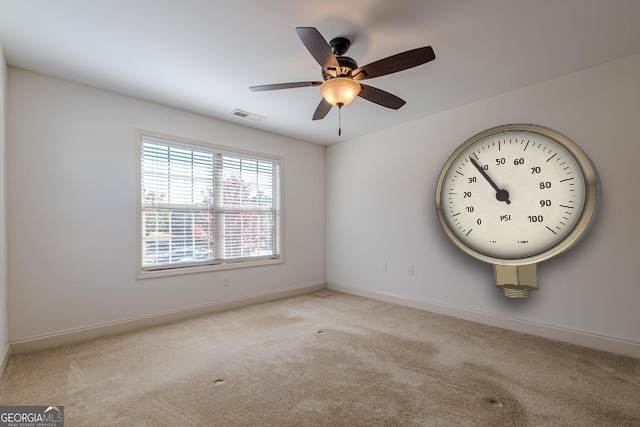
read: 38; psi
